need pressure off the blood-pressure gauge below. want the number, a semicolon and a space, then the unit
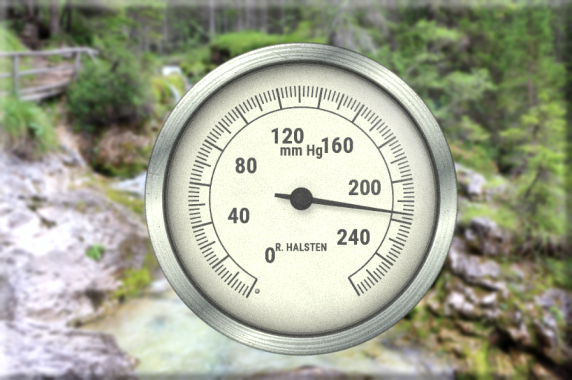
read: 216; mmHg
